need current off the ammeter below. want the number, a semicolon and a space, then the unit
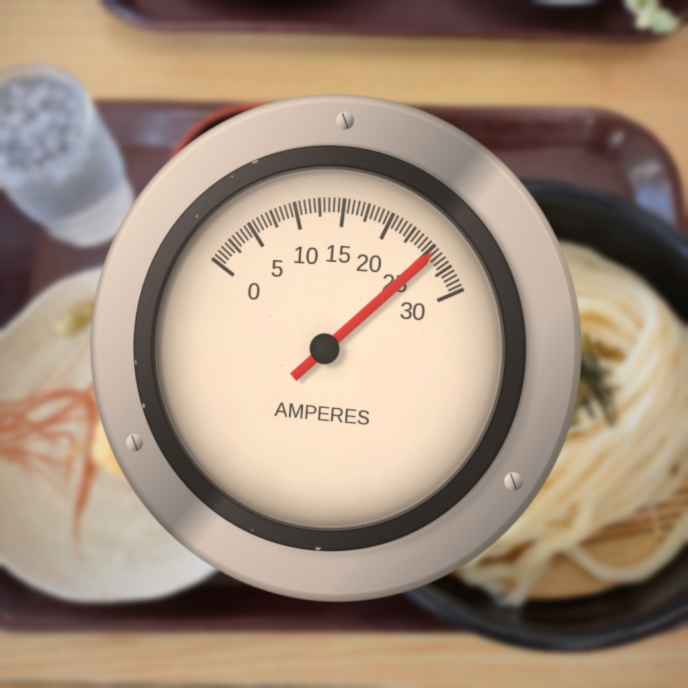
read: 25.5; A
